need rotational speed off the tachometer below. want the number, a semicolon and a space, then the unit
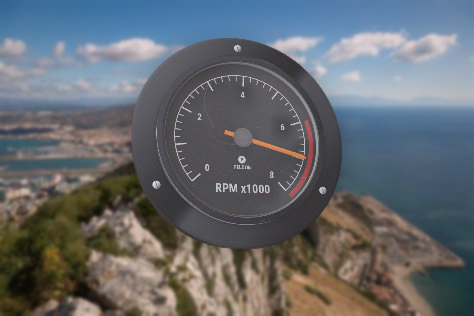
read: 7000; rpm
